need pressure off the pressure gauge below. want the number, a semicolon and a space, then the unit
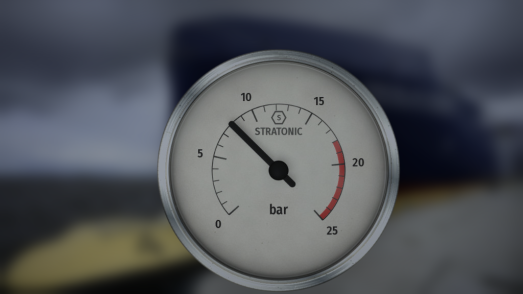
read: 8; bar
